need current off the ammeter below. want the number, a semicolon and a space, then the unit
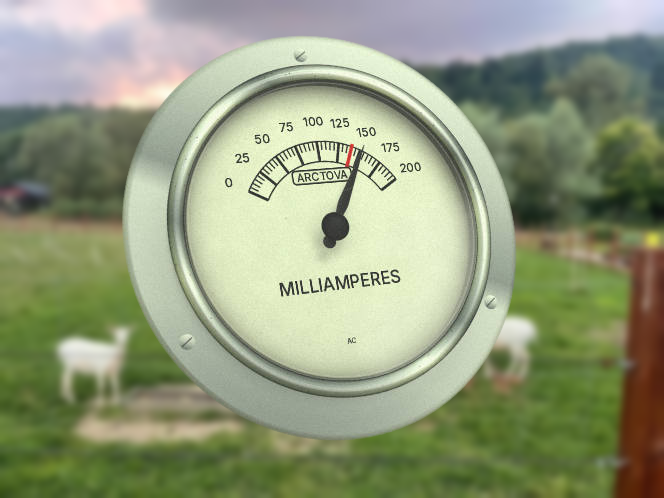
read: 150; mA
